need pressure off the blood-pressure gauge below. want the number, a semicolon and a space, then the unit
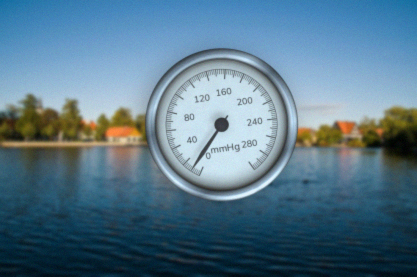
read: 10; mmHg
